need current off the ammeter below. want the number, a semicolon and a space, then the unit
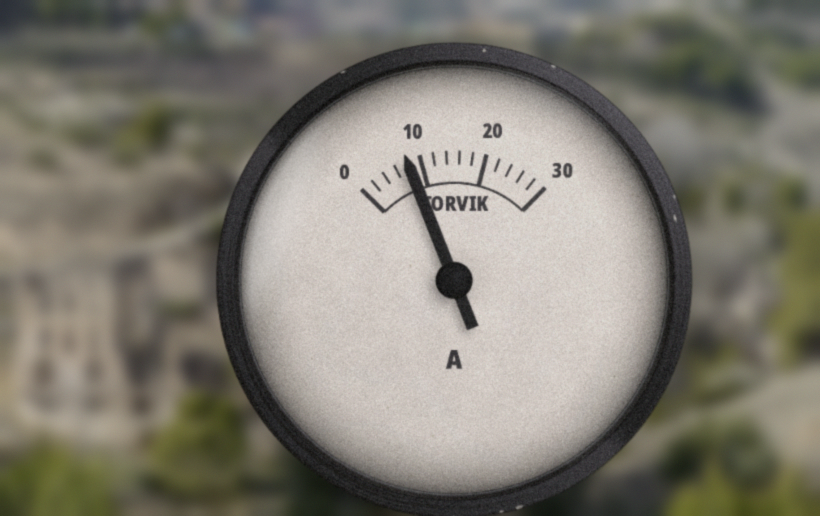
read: 8; A
